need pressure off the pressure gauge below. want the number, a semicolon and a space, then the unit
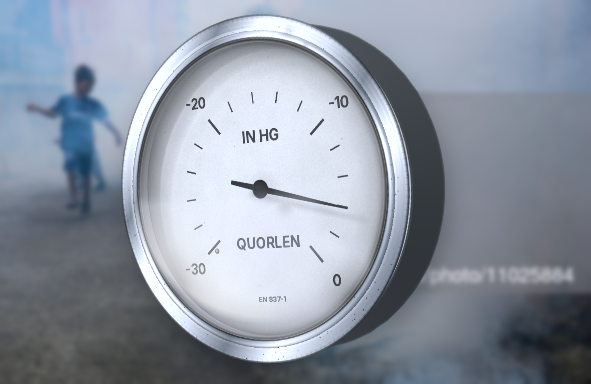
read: -4; inHg
